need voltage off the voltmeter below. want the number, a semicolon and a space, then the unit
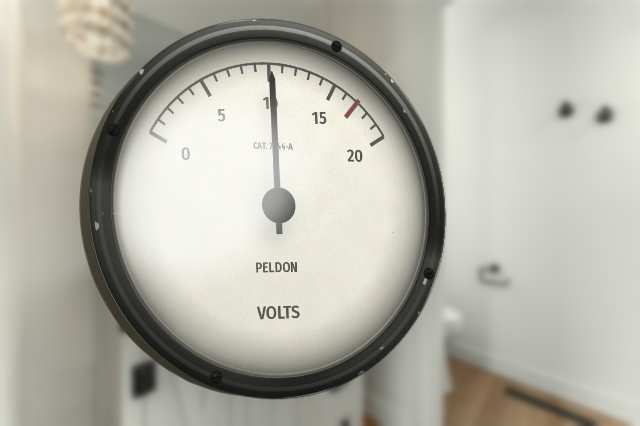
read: 10; V
